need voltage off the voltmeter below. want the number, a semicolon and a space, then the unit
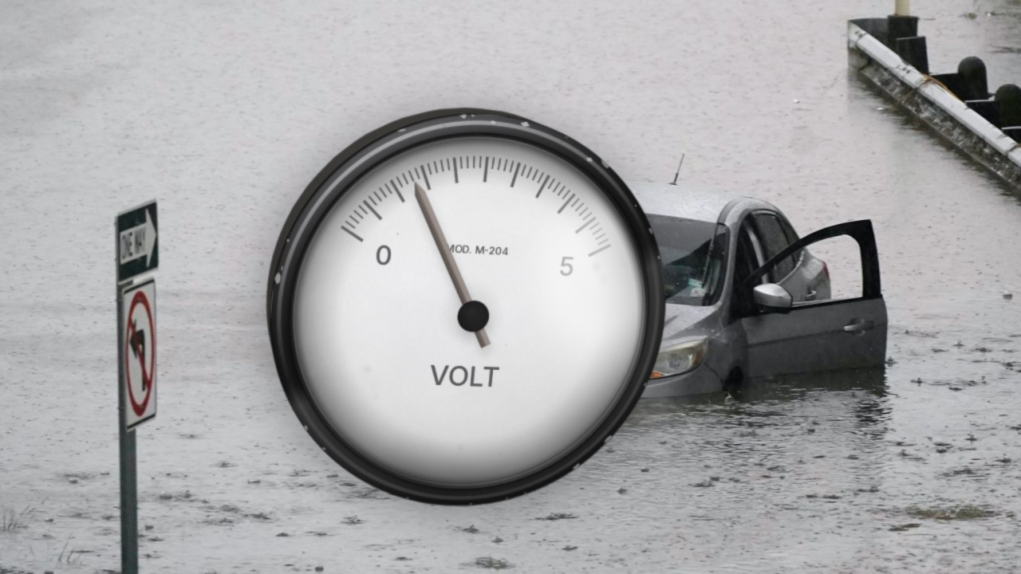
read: 1.3; V
